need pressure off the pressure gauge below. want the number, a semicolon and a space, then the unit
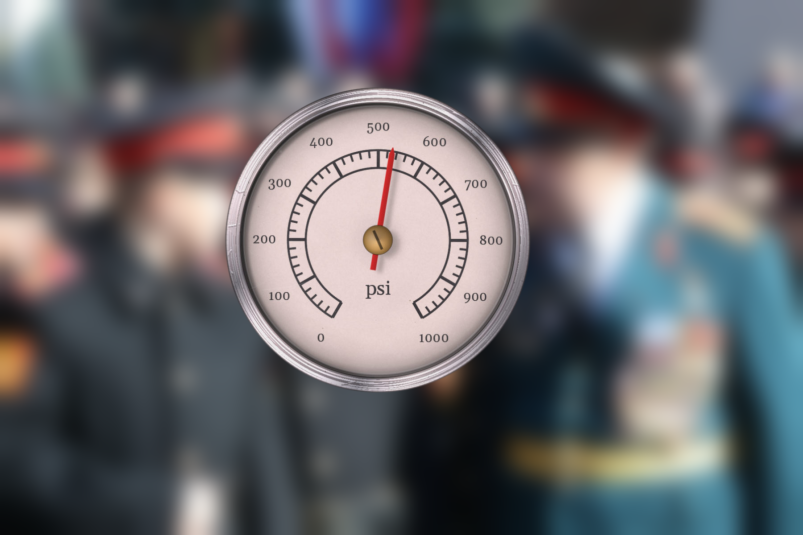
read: 530; psi
